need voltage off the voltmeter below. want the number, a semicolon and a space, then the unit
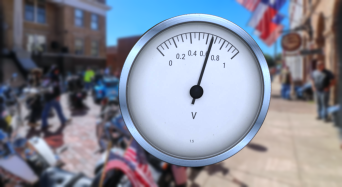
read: 0.65; V
